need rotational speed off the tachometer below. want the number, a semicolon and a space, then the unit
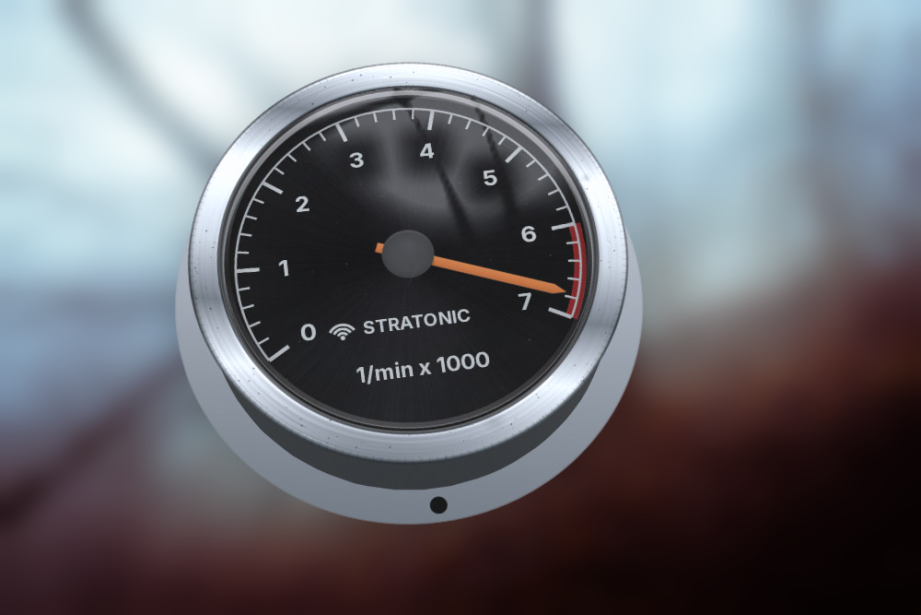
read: 6800; rpm
